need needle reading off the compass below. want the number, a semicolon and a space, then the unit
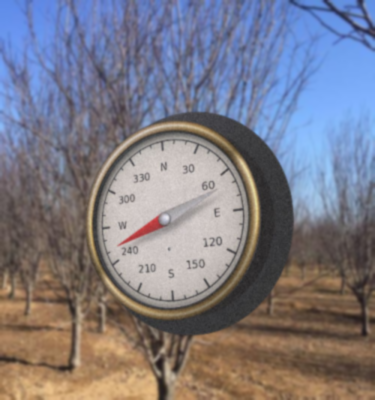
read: 250; °
